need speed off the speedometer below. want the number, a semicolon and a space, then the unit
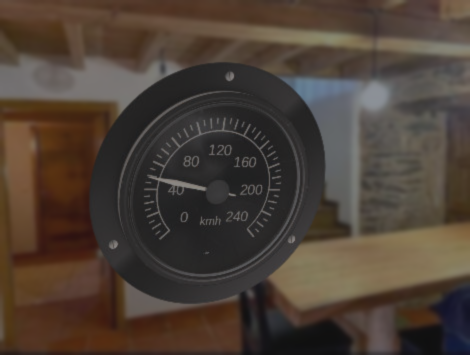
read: 50; km/h
